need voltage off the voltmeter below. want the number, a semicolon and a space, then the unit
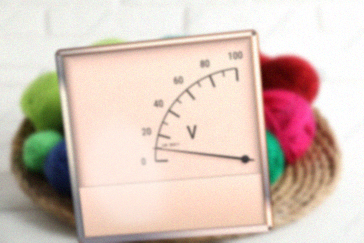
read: 10; V
